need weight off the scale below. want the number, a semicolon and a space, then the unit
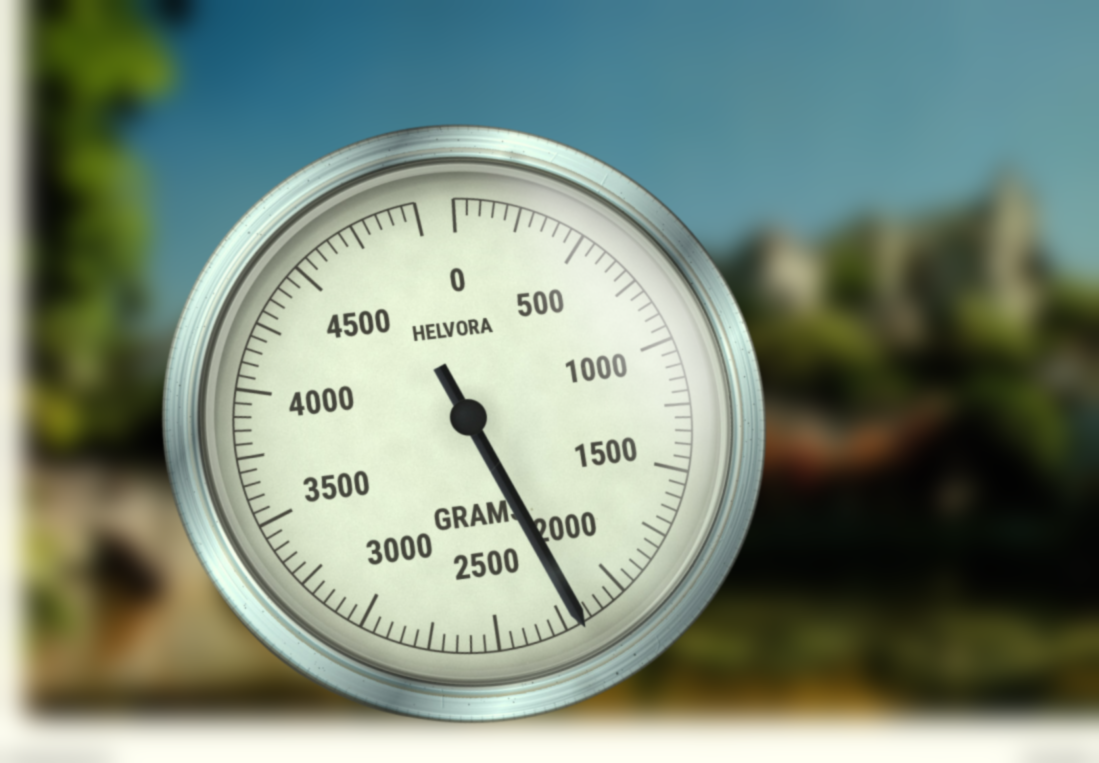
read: 2200; g
